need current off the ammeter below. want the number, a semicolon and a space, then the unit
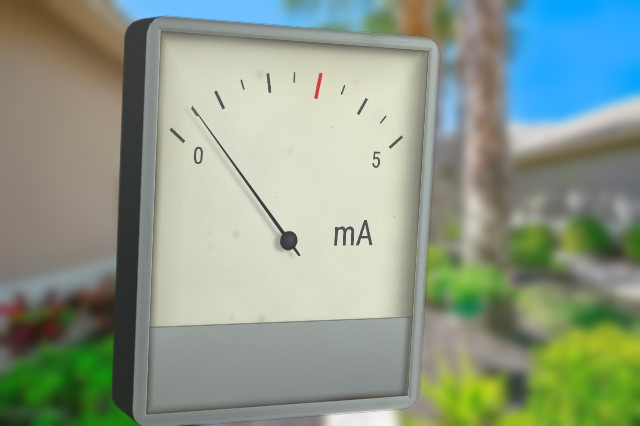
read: 0.5; mA
